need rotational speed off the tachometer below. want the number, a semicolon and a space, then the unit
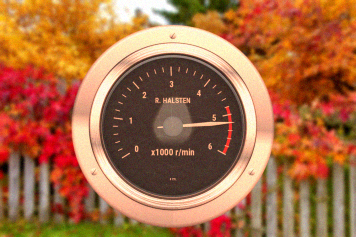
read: 5200; rpm
